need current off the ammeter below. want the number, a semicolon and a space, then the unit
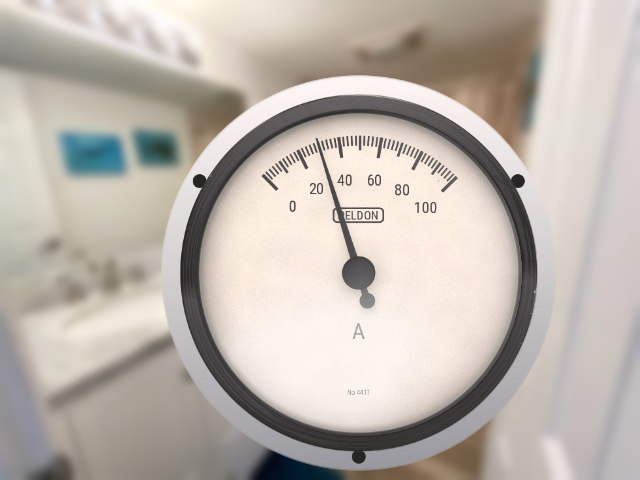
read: 30; A
